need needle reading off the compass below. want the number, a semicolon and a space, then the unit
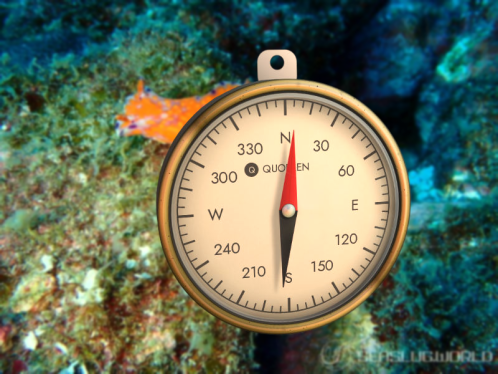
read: 5; °
